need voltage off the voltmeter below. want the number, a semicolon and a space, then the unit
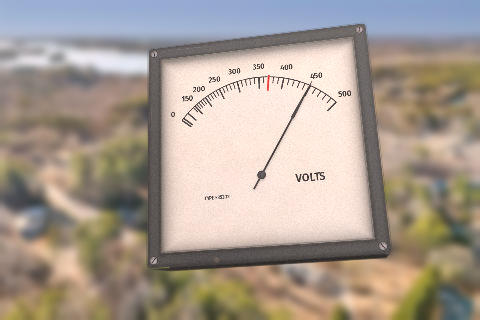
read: 450; V
